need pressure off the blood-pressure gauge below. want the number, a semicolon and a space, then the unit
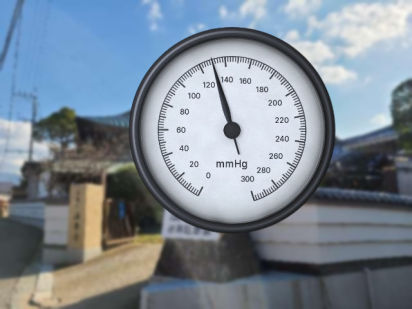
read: 130; mmHg
